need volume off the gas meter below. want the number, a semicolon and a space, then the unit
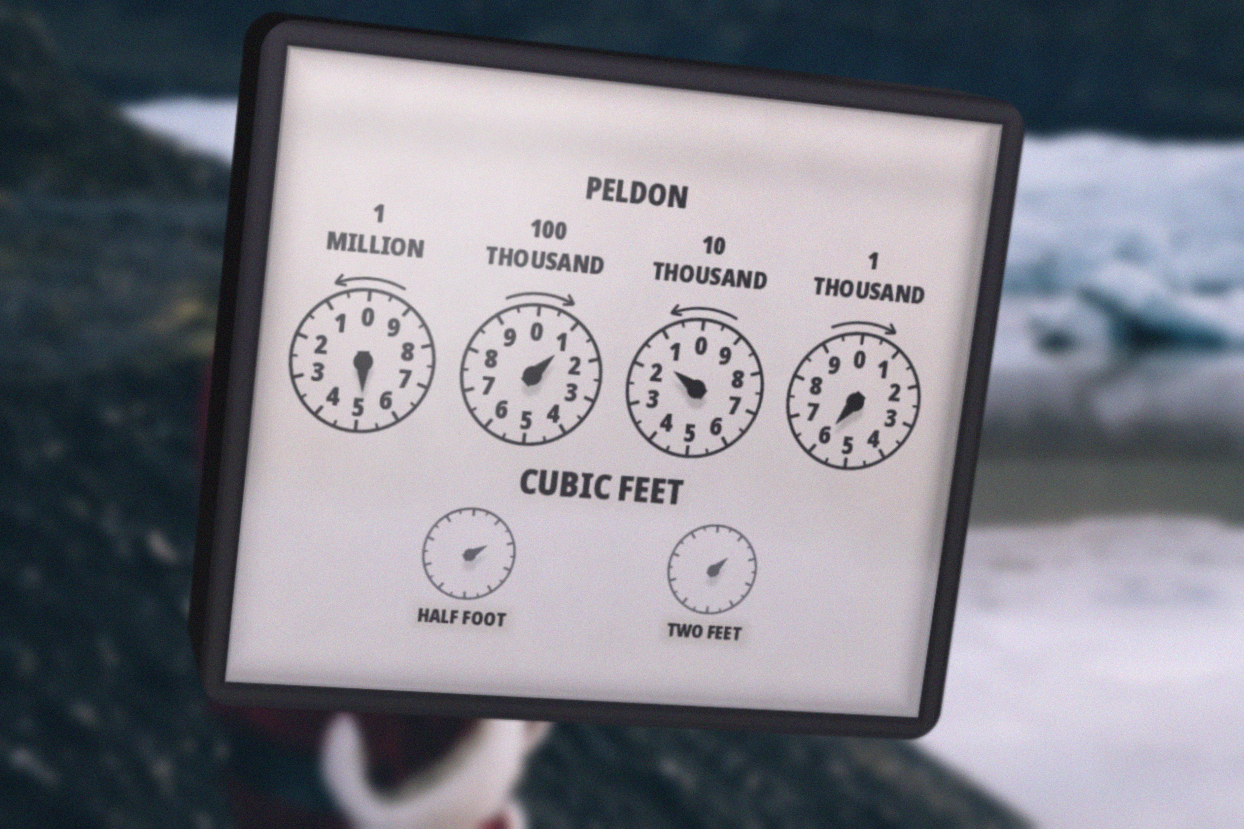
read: 511600; ft³
